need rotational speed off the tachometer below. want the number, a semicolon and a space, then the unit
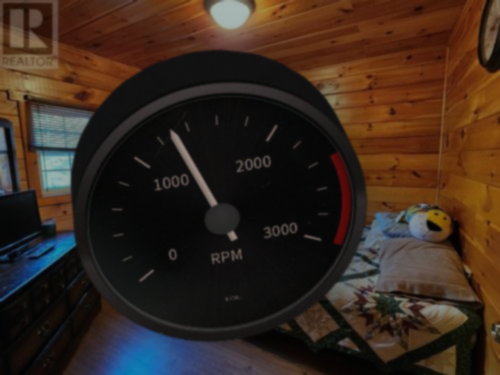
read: 1300; rpm
